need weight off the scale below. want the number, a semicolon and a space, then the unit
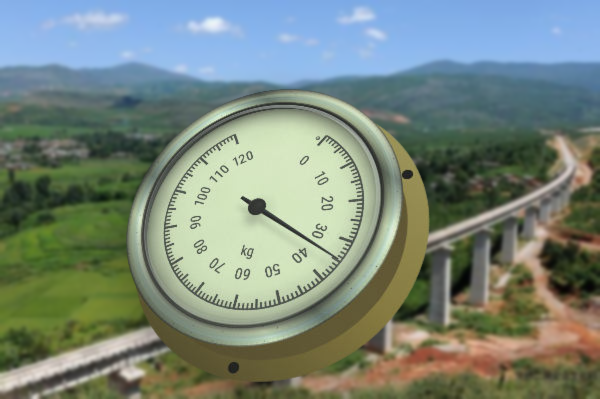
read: 35; kg
